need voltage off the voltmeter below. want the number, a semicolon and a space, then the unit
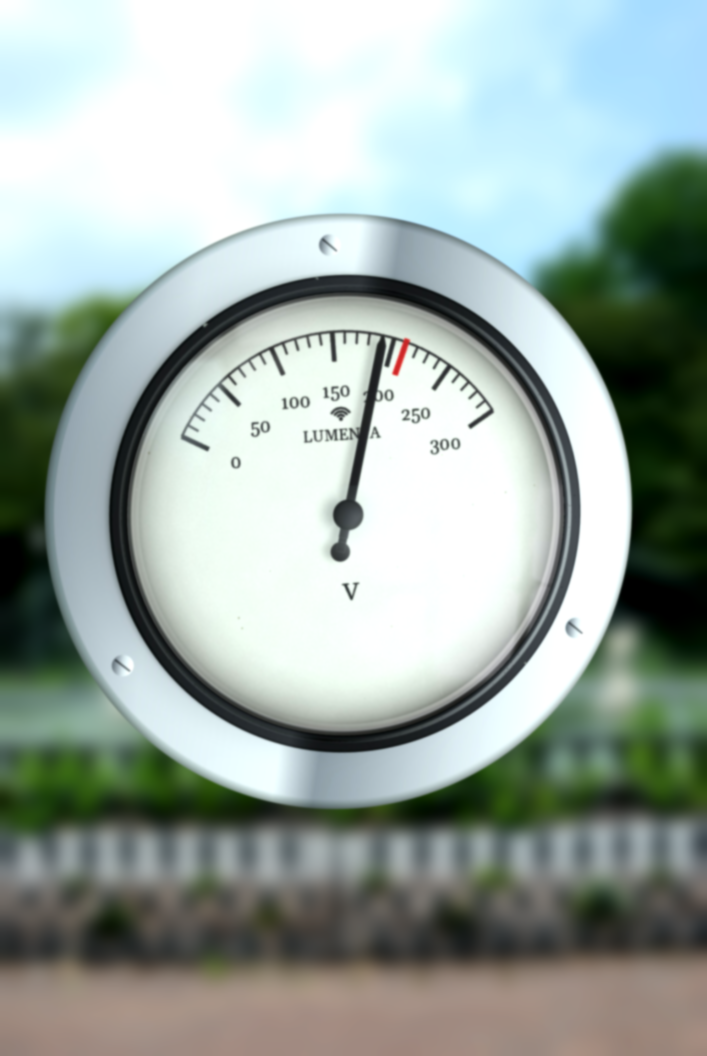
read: 190; V
